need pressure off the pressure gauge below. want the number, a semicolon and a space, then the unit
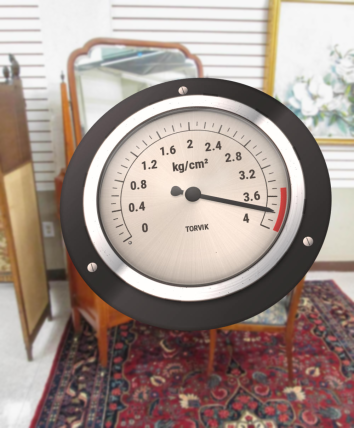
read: 3.8; kg/cm²
